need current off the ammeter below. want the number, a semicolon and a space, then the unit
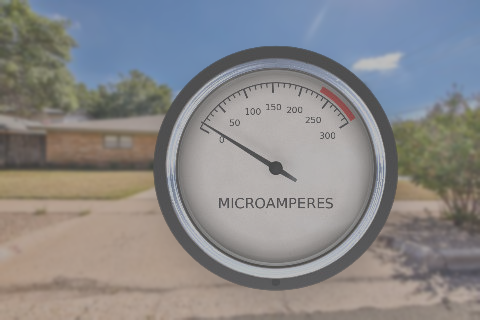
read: 10; µA
